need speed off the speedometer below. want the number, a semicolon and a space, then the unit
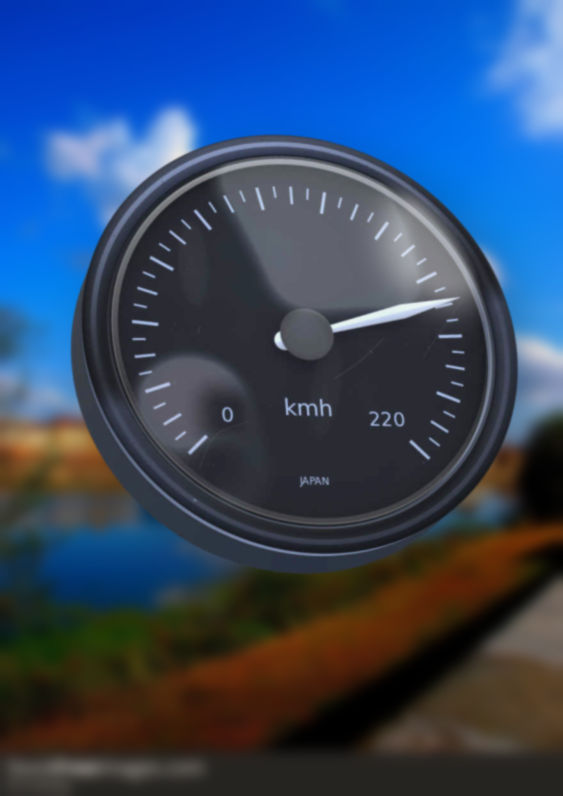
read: 170; km/h
